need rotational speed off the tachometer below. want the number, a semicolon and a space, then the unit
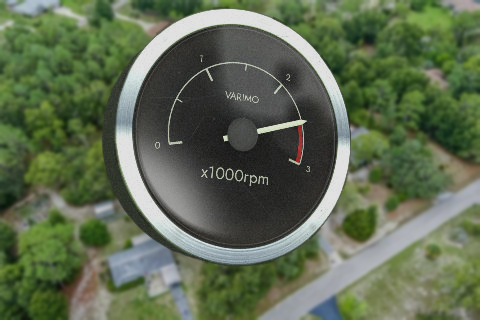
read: 2500; rpm
